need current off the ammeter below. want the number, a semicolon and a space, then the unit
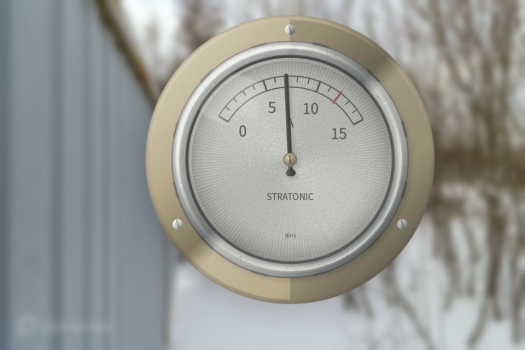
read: 7; A
